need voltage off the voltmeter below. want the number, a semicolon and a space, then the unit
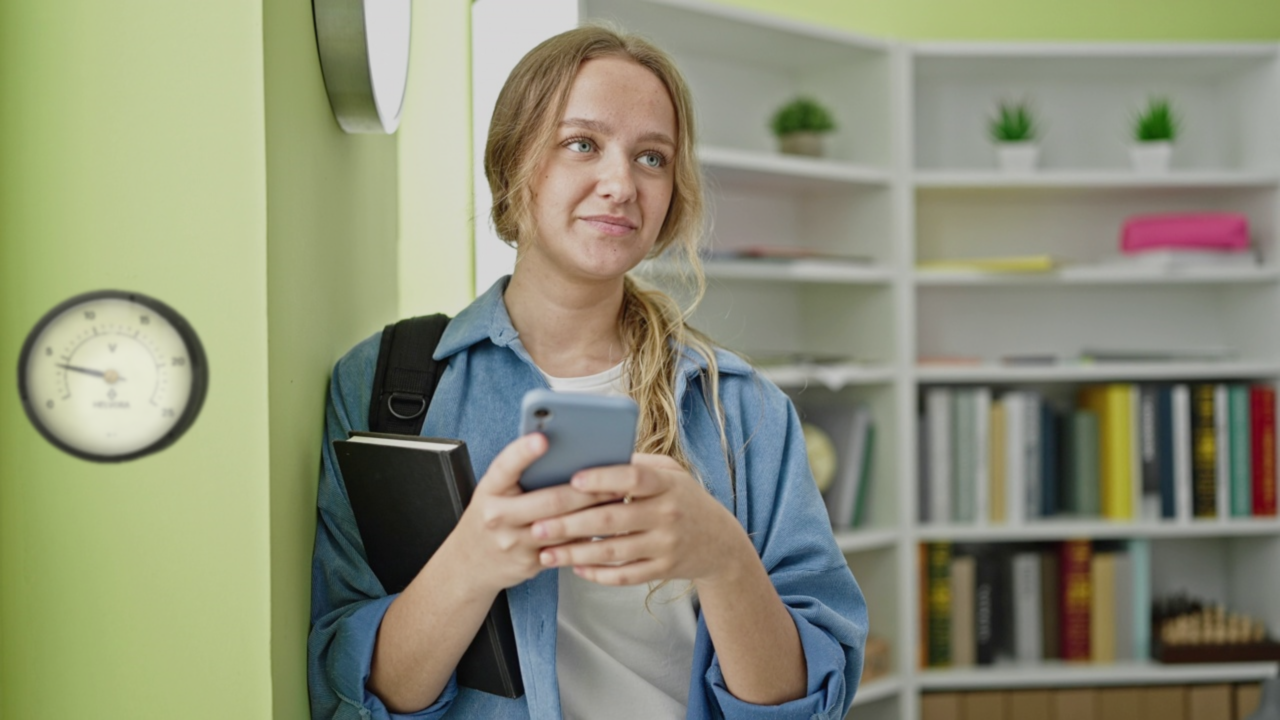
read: 4; V
